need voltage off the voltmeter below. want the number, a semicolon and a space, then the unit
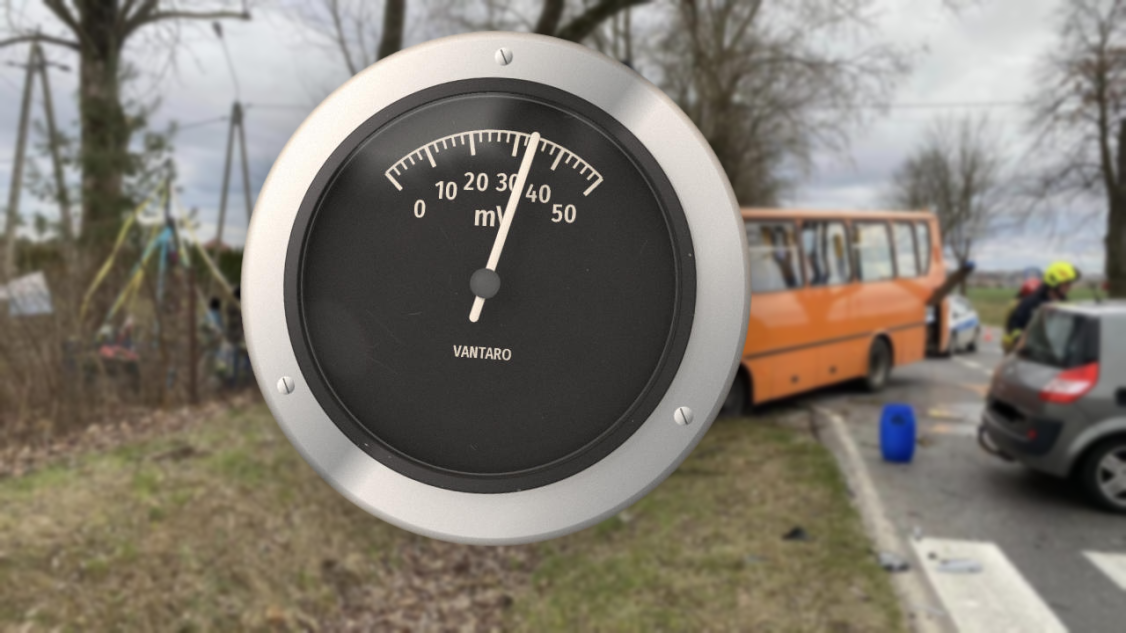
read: 34; mV
